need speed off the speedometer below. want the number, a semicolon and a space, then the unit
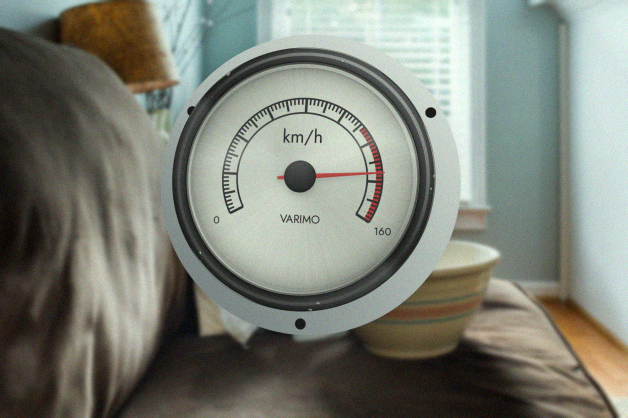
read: 136; km/h
